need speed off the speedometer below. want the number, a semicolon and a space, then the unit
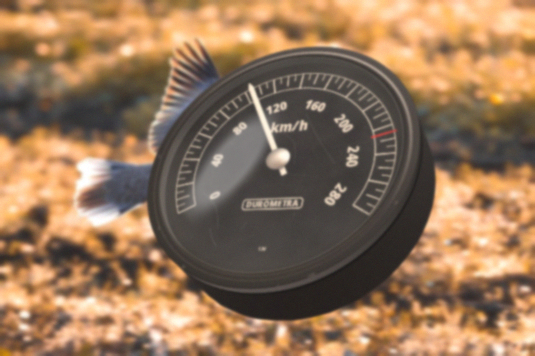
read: 105; km/h
